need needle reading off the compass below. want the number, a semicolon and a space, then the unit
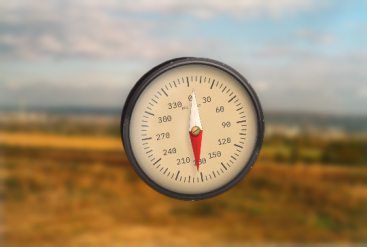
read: 185; °
